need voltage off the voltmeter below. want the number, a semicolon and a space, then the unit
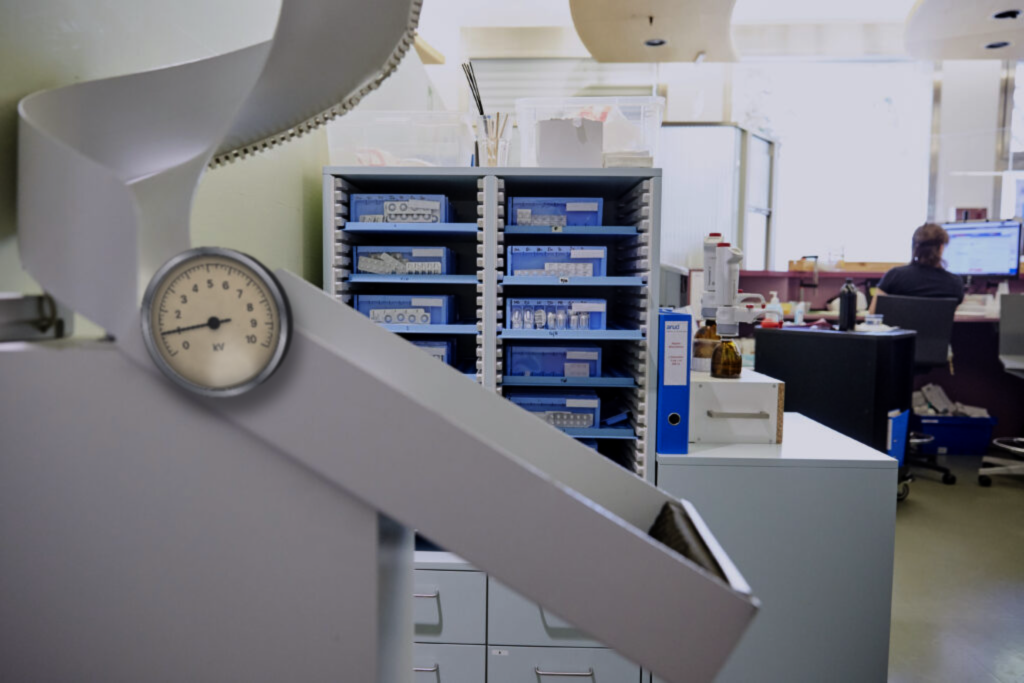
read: 1; kV
